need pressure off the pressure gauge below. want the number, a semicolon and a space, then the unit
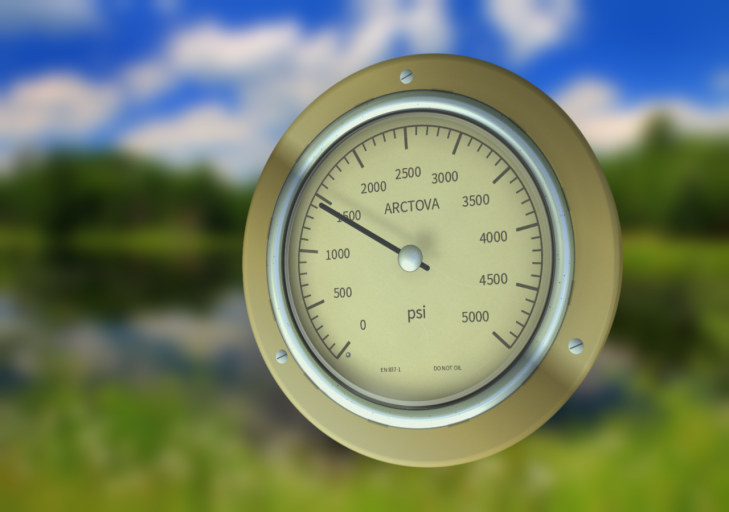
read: 1450; psi
